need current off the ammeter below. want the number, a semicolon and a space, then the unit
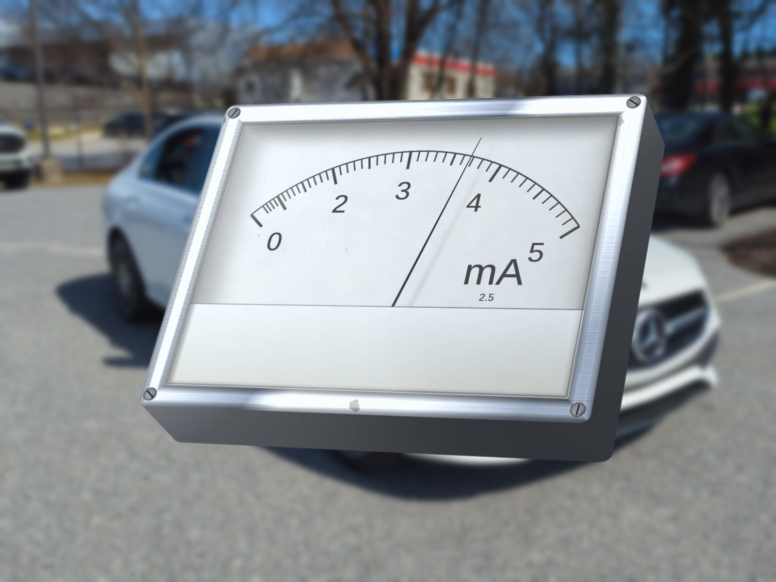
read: 3.7; mA
